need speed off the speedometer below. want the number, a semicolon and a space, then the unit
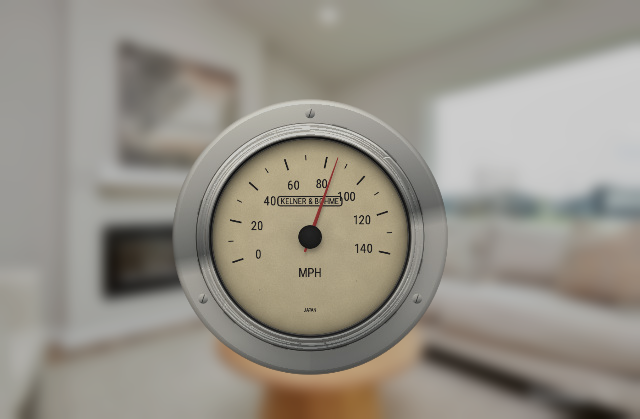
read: 85; mph
